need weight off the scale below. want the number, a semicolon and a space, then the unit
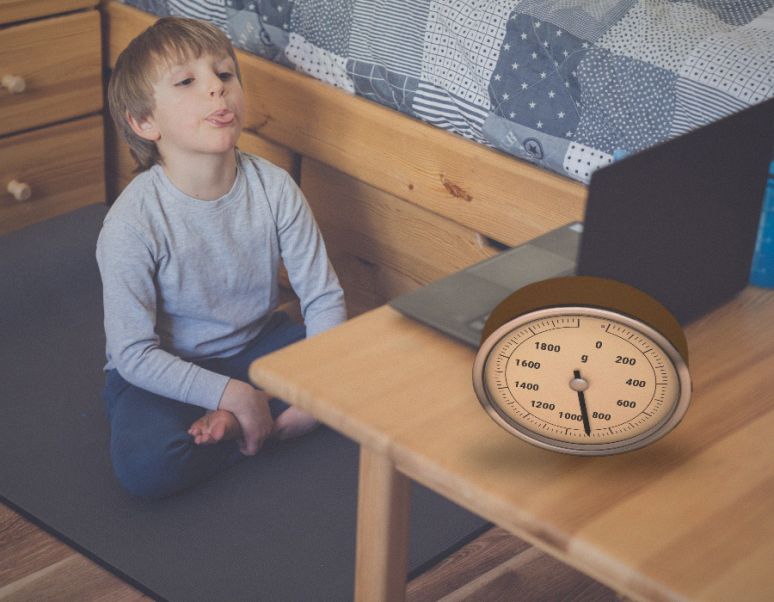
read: 900; g
